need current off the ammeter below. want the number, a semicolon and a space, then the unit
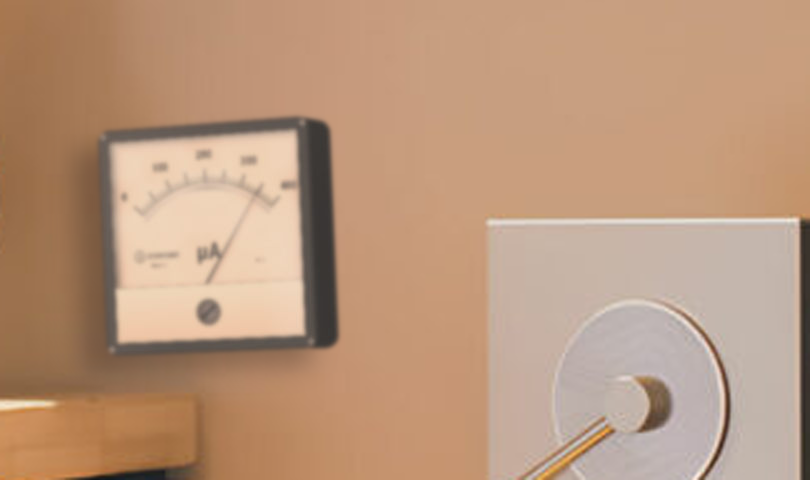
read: 350; µA
